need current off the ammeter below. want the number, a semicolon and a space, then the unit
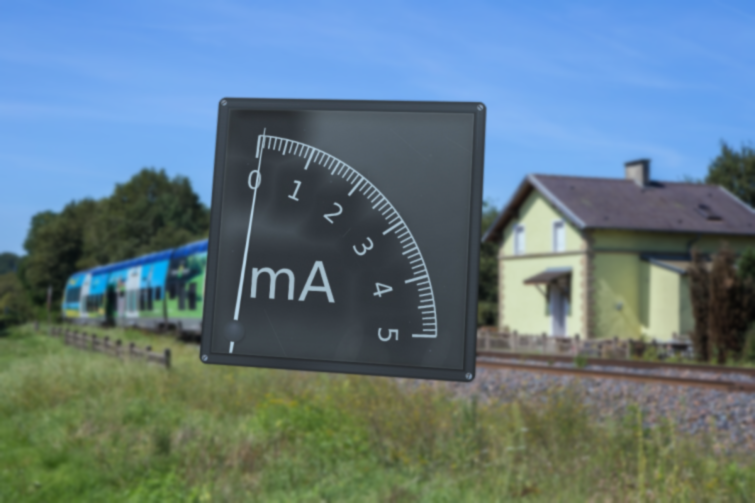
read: 0.1; mA
